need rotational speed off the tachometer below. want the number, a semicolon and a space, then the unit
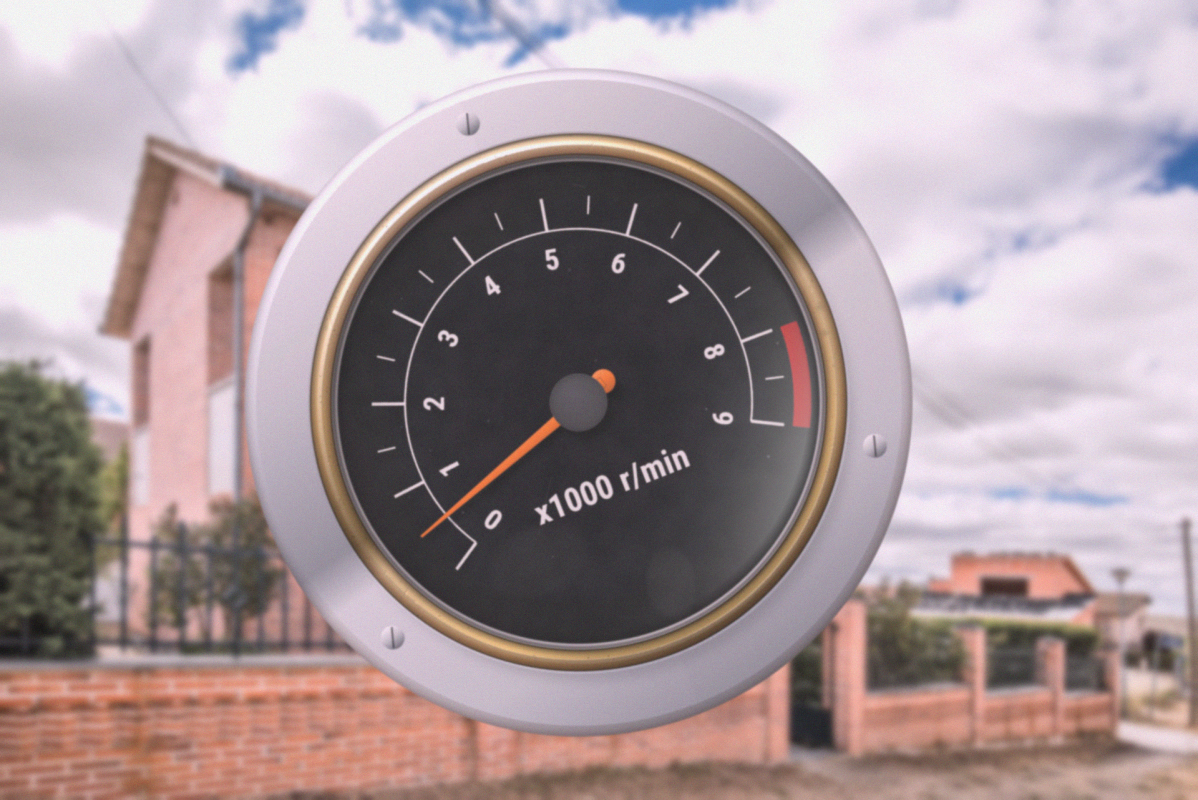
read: 500; rpm
